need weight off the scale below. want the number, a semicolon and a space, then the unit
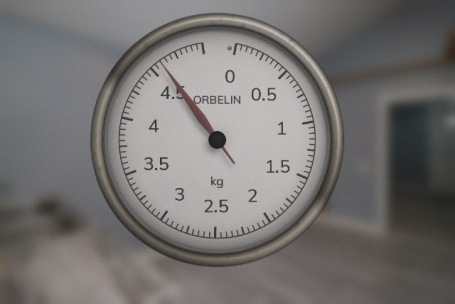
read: 4.6; kg
